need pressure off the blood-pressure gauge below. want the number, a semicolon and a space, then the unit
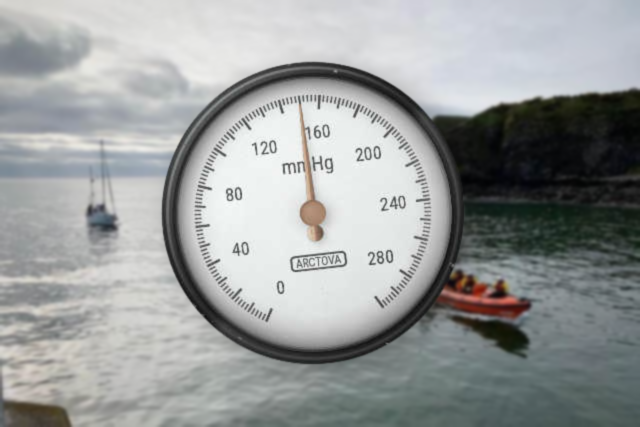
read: 150; mmHg
